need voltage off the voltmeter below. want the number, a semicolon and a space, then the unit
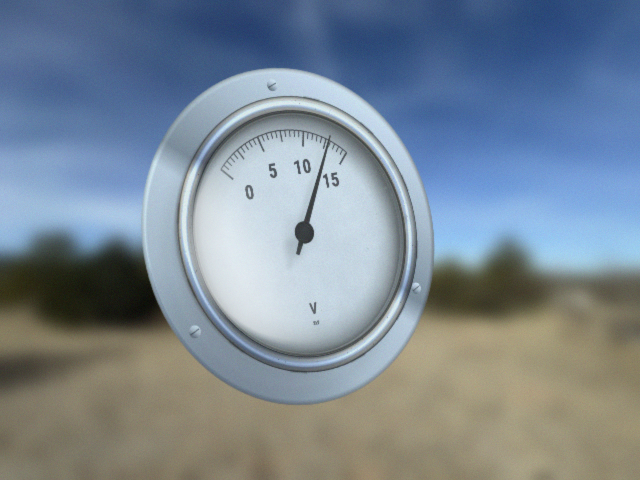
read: 12.5; V
